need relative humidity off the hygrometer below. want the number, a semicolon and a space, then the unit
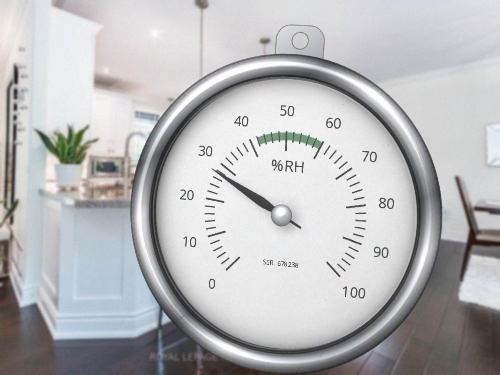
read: 28; %
